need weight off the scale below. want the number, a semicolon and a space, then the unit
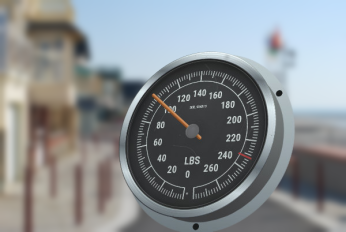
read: 100; lb
